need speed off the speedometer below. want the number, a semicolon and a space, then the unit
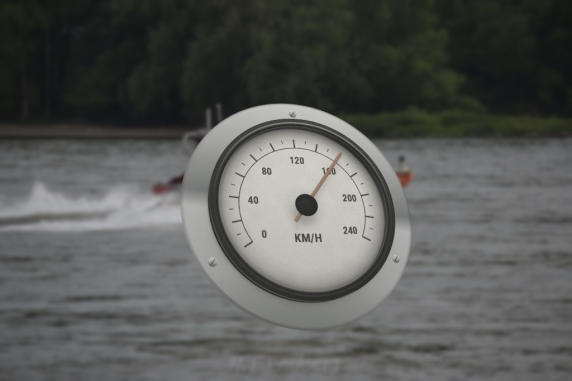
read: 160; km/h
